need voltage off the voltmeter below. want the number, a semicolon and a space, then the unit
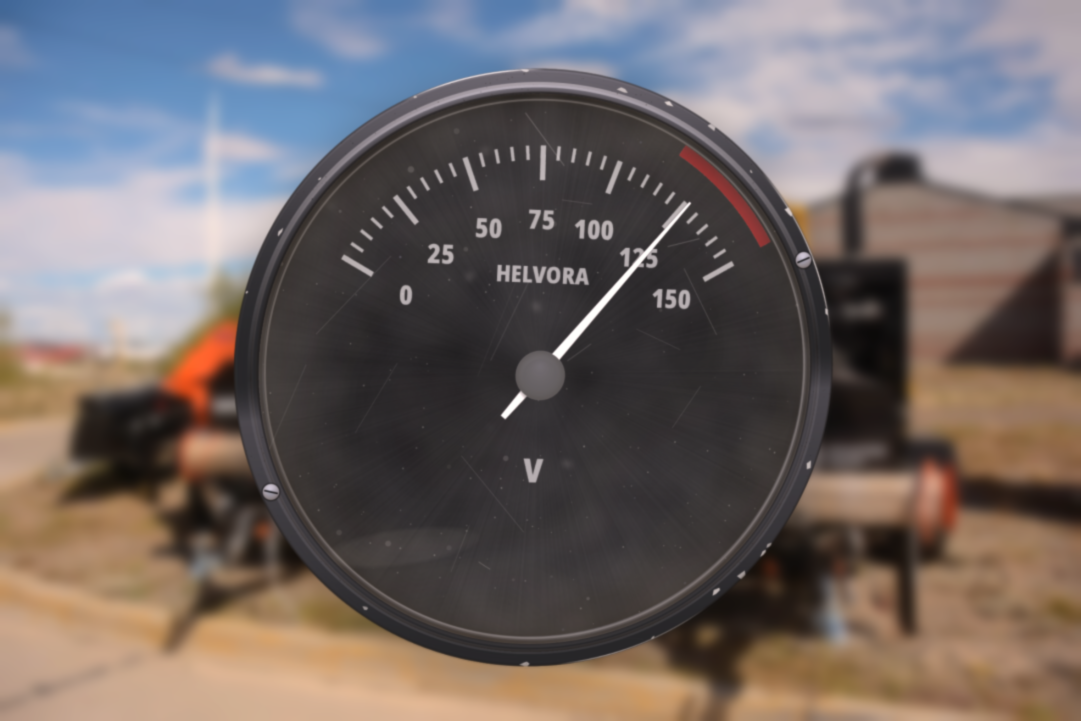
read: 125; V
